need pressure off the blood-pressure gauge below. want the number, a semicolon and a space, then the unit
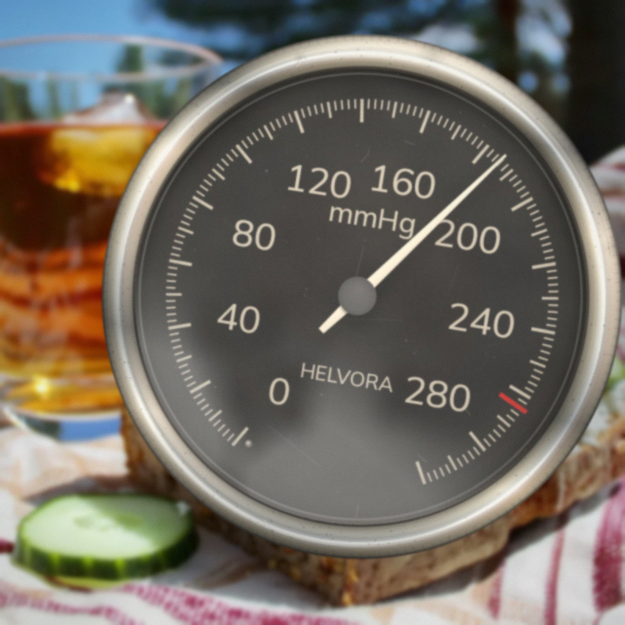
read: 186; mmHg
